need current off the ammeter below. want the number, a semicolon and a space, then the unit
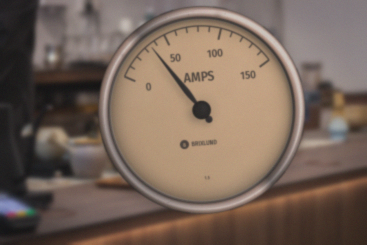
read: 35; A
